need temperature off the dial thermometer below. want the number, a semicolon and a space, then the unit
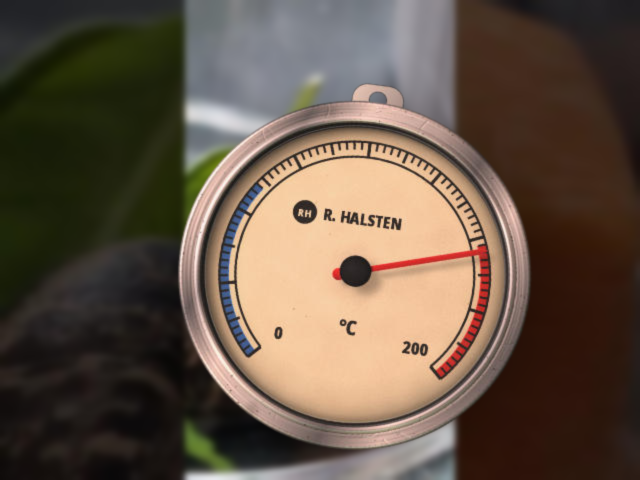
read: 155; °C
